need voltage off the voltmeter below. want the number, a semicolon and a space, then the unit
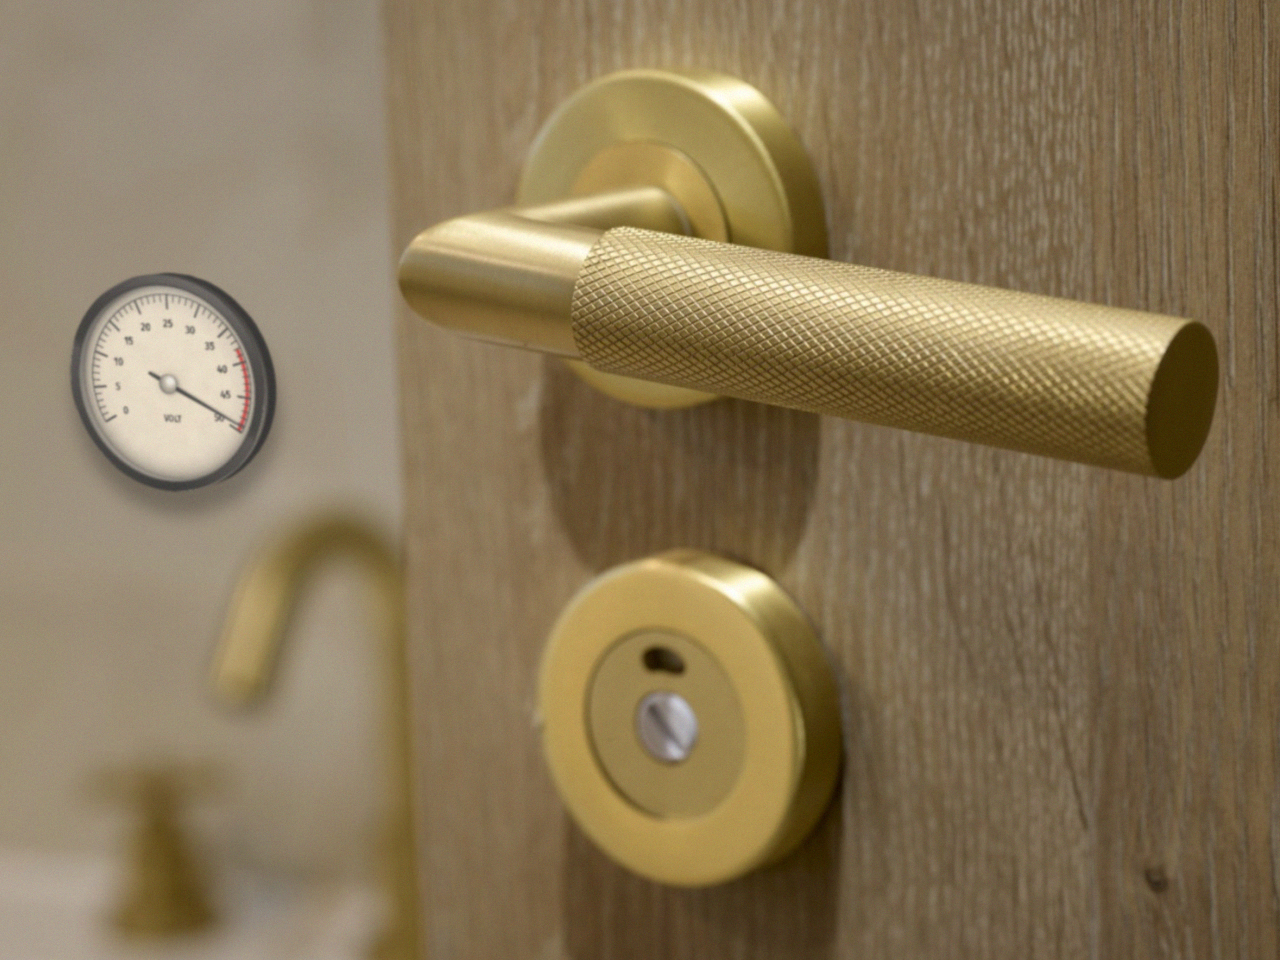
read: 49; V
